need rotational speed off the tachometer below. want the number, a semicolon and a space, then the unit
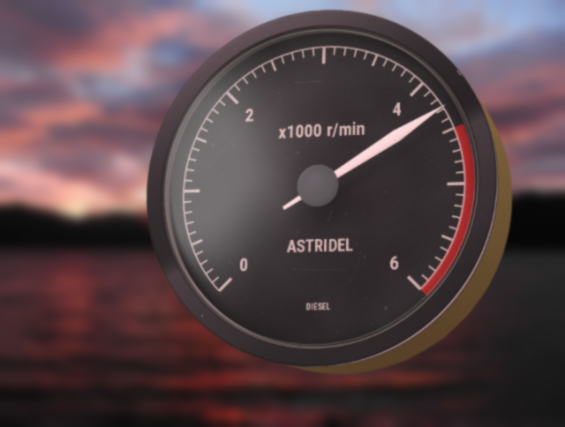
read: 4300; rpm
